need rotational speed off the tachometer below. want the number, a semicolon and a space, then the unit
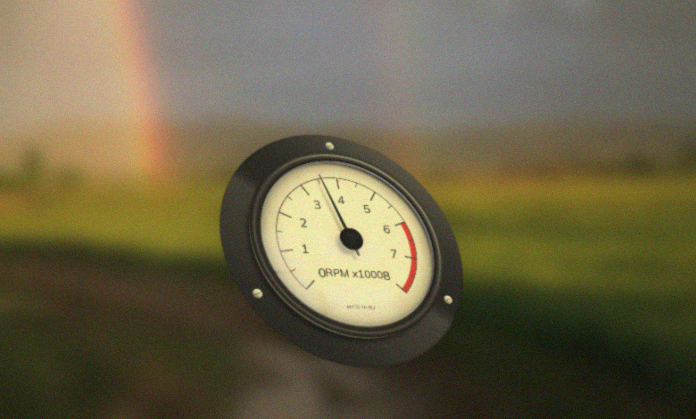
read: 3500; rpm
